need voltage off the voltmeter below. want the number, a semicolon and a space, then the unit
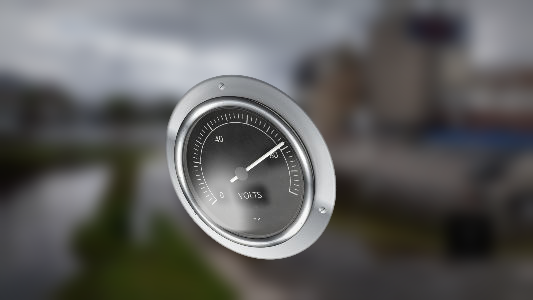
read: 78; V
